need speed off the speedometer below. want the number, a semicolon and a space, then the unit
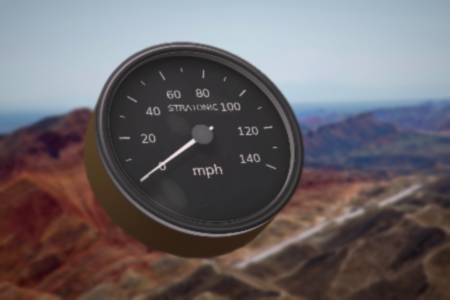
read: 0; mph
